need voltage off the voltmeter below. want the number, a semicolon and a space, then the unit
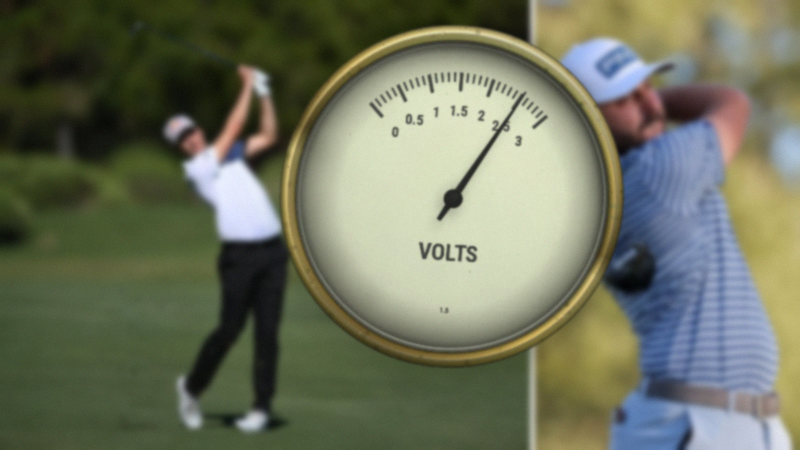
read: 2.5; V
